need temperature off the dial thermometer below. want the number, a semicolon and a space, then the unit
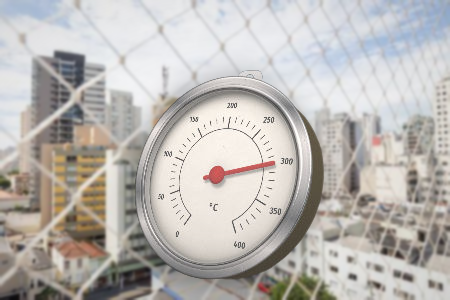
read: 300; °C
